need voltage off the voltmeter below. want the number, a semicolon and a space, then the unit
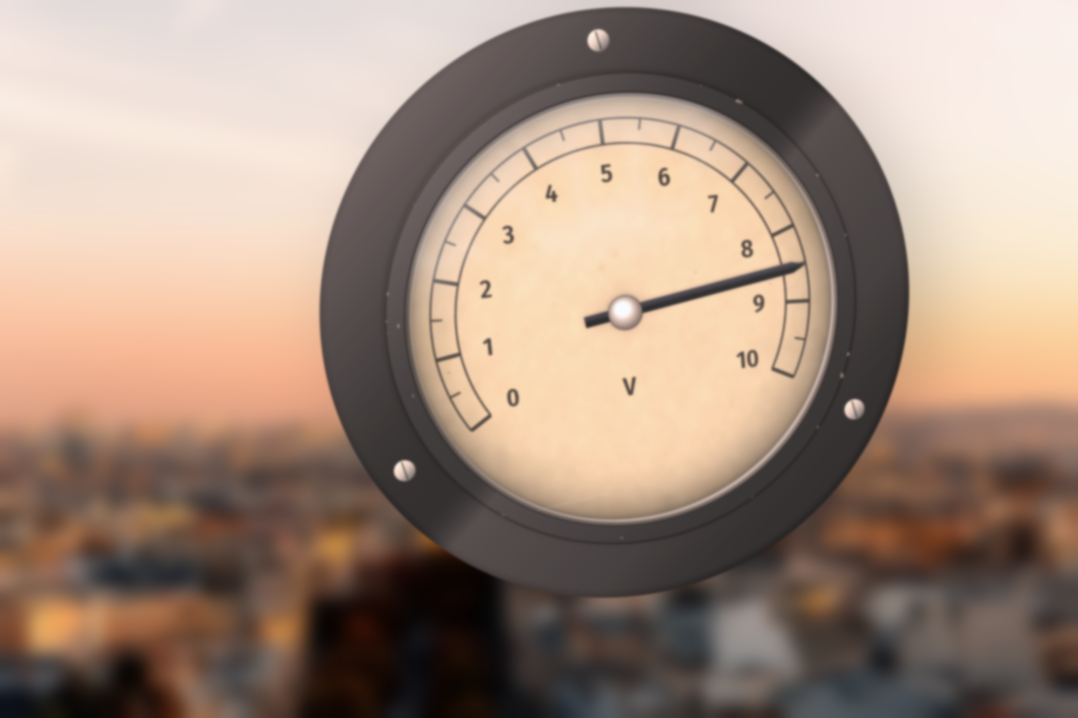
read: 8.5; V
